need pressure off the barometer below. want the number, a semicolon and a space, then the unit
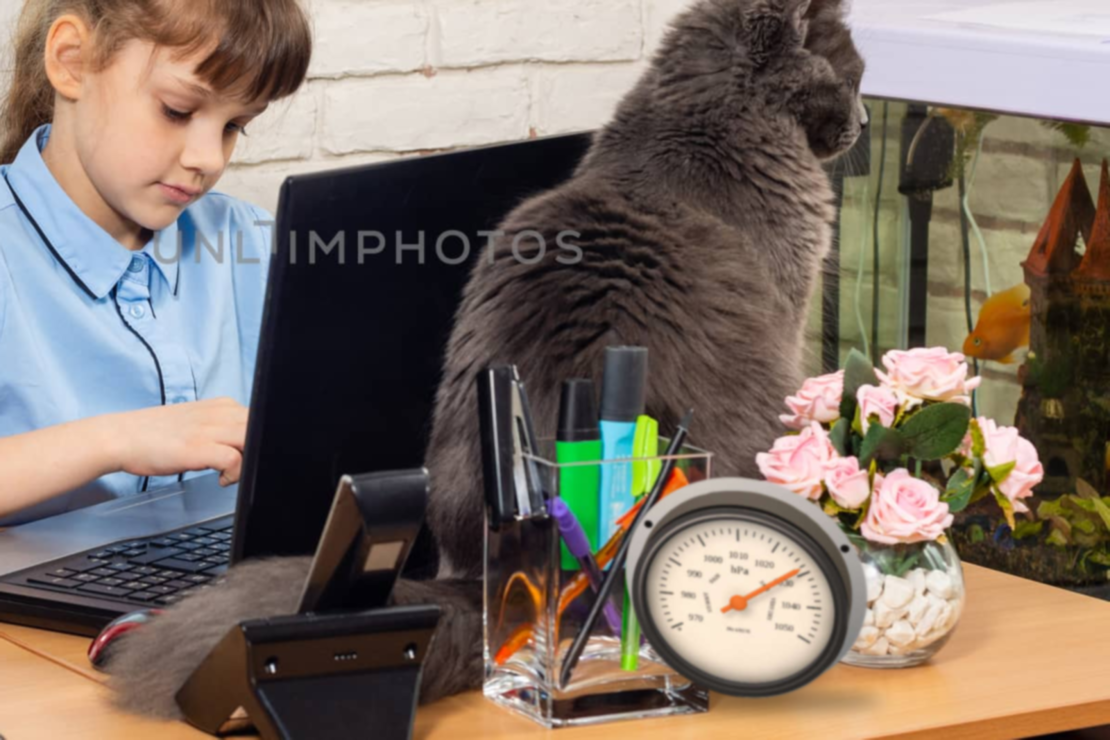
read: 1028; hPa
